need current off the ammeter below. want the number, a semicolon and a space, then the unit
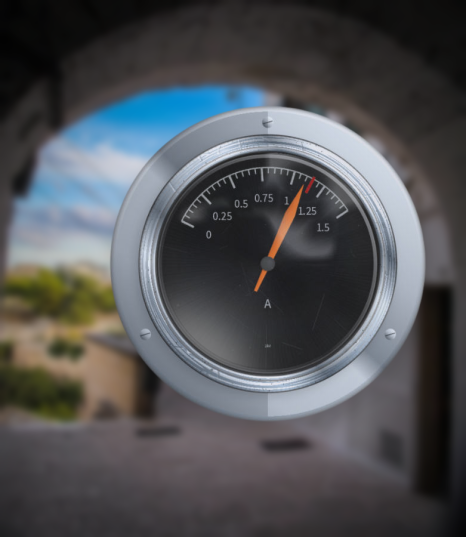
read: 1.1; A
